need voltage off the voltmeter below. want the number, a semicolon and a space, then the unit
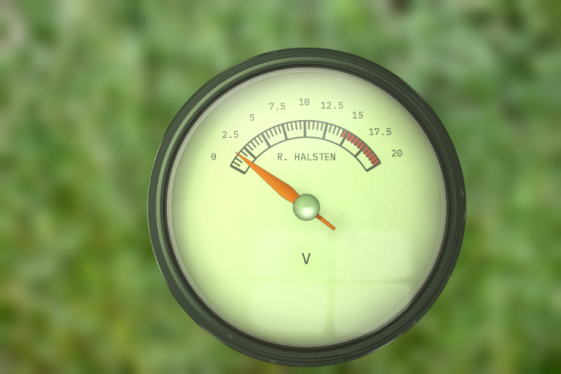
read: 1.5; V
